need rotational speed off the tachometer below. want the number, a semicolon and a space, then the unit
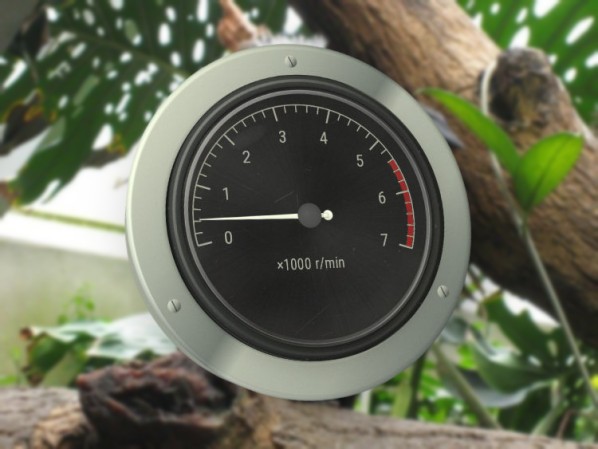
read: 400; rpm
